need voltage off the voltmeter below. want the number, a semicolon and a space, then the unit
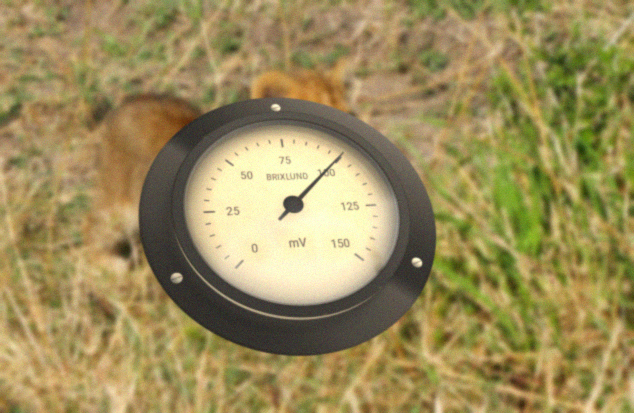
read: 100; mV
